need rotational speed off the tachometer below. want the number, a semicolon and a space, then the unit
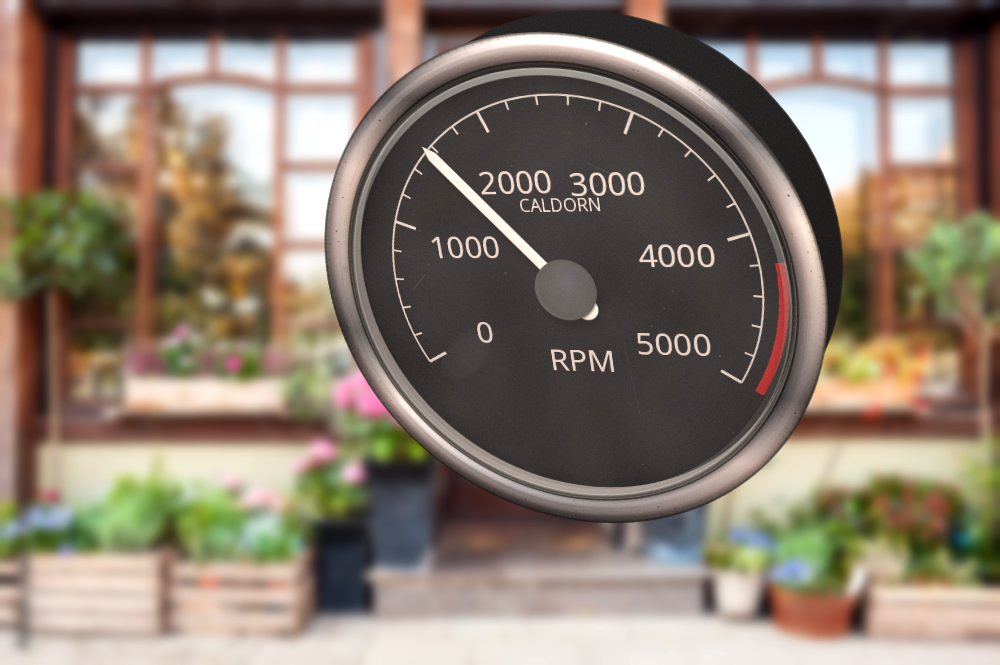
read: 1600; rpm
